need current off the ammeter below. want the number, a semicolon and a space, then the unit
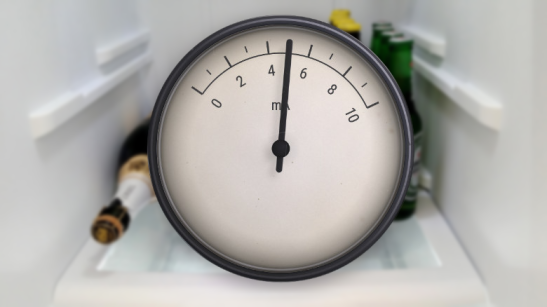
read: 5; mA
